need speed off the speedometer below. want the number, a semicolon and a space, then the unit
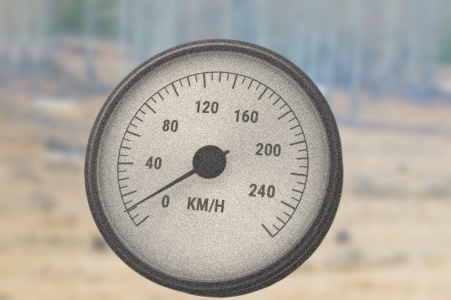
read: 10; km/h
